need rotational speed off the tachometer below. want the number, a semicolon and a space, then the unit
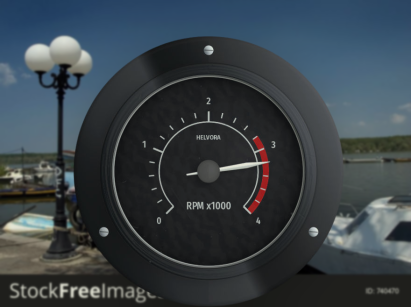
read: 3200; rpm
